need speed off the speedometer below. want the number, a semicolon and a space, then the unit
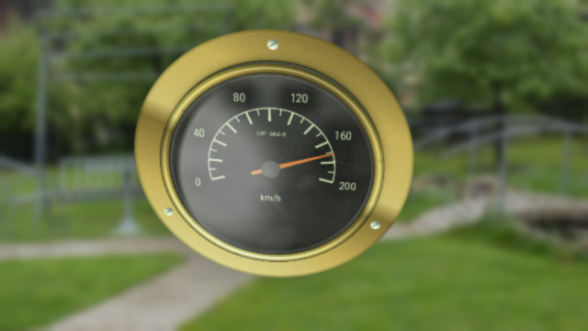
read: 170; km/h
